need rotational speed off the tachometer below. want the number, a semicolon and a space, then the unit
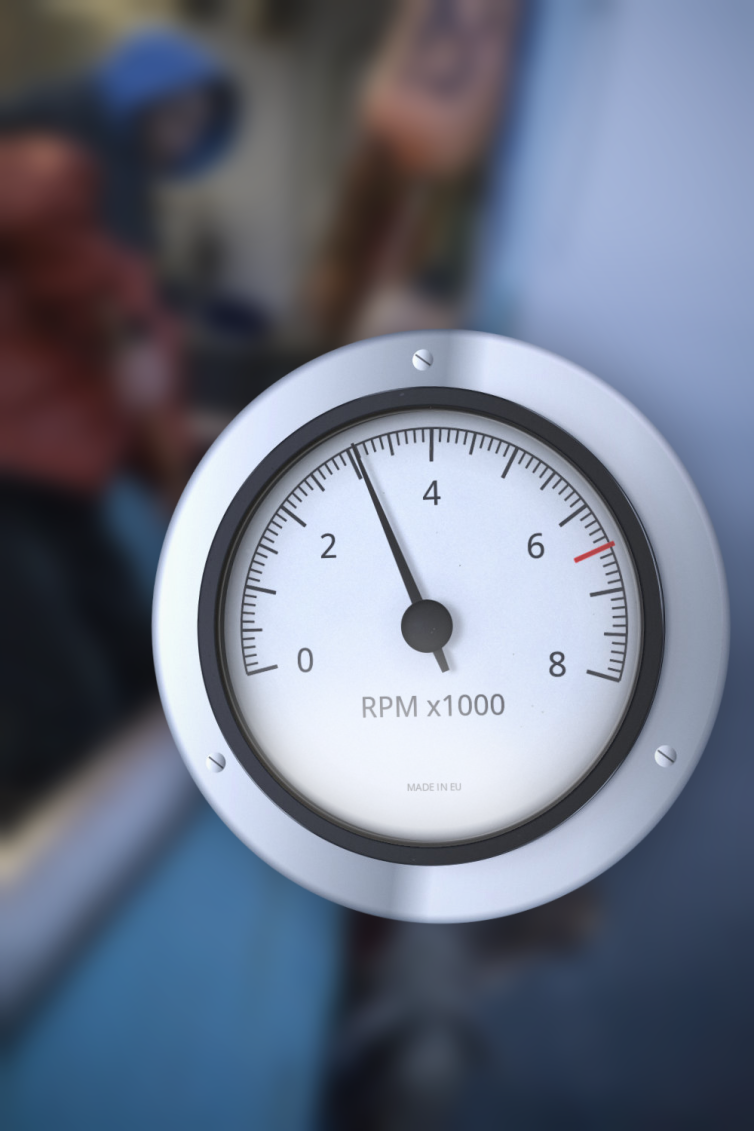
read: 3100; rpm
